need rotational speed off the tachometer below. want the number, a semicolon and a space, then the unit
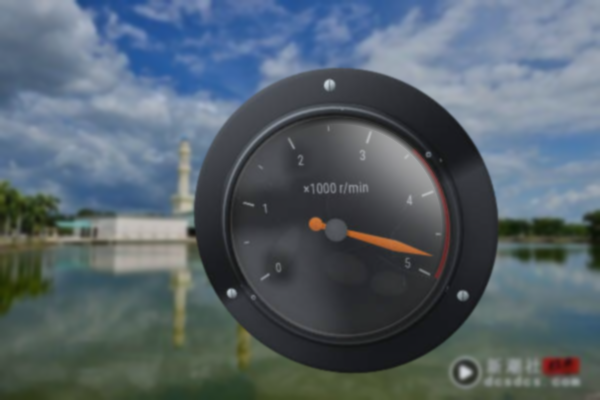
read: 4750; rpm
